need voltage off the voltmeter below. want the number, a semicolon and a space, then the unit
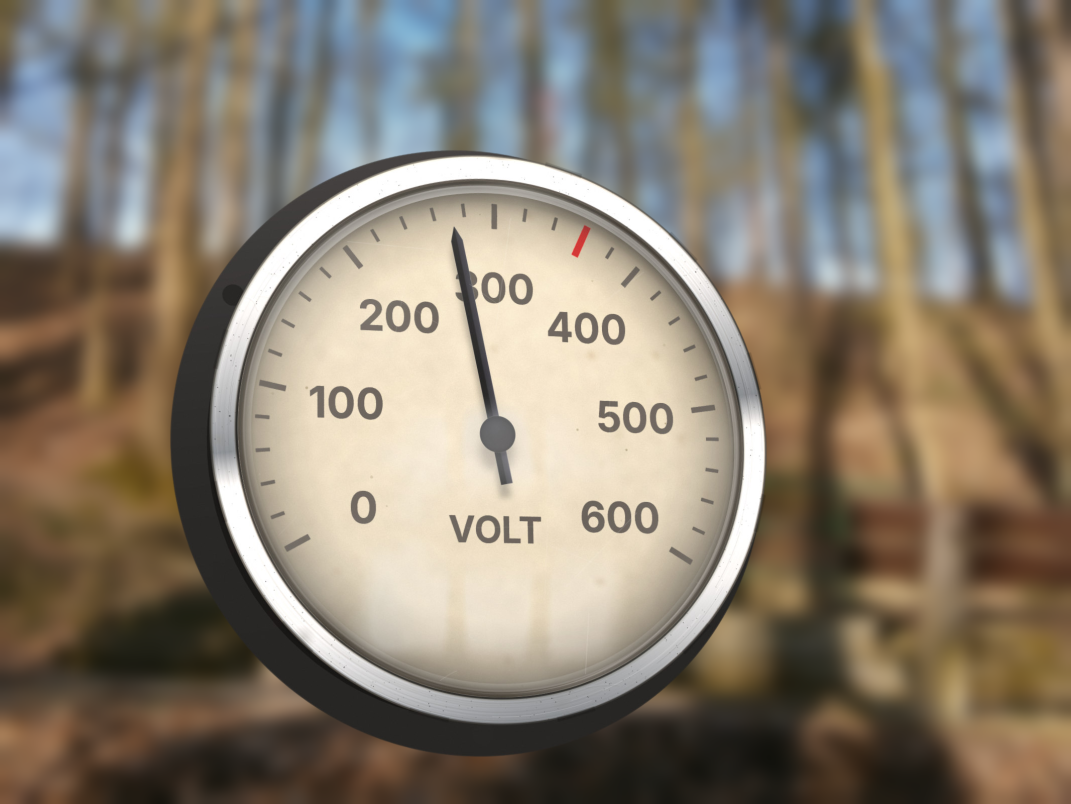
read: 270; V
